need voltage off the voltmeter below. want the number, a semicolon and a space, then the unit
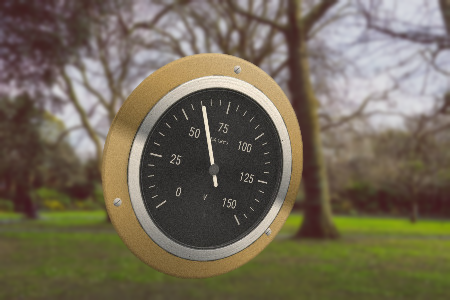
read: 60; V
